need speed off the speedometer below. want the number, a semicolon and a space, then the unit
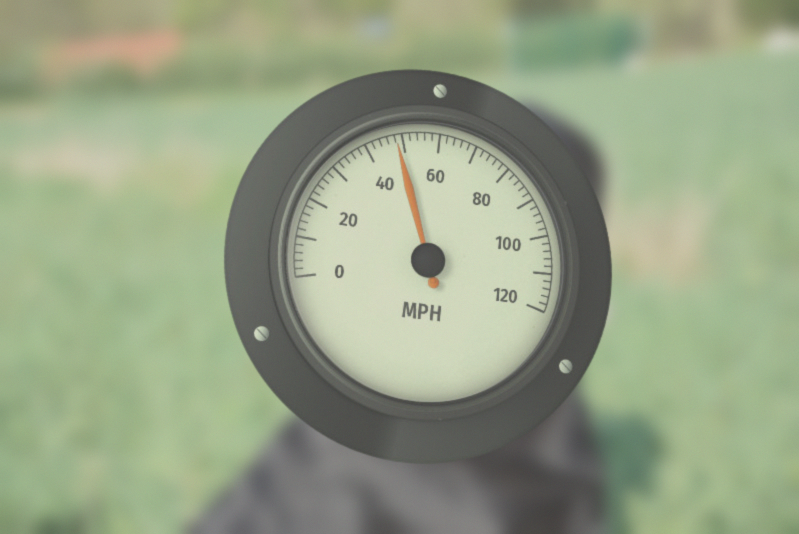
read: 48; mph
